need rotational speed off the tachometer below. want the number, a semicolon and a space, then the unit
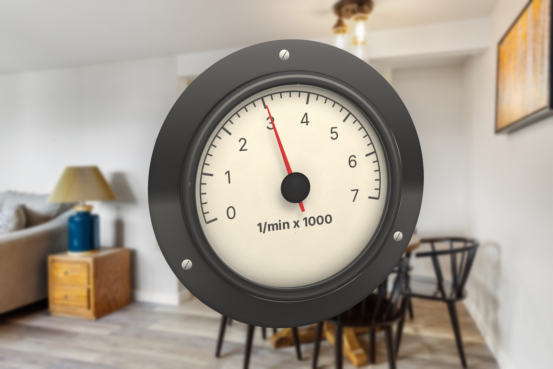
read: 3000; rpm
